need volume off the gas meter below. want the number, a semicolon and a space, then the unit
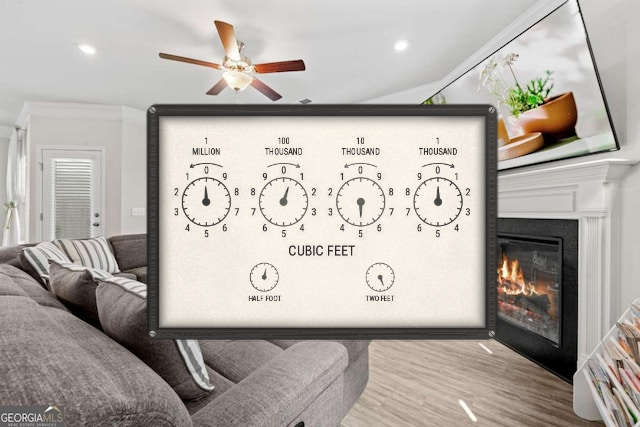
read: 5000; ft³
